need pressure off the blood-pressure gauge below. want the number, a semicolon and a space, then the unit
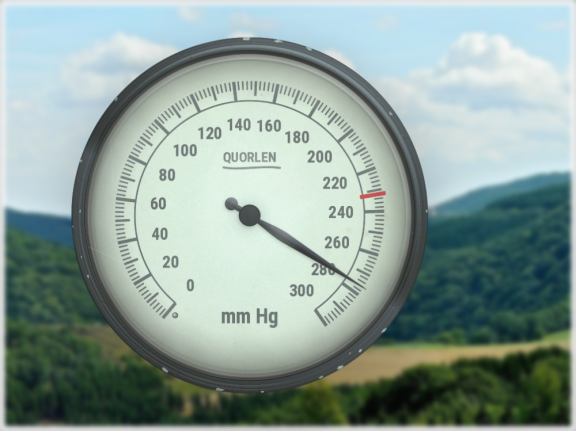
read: 276; mmHg
